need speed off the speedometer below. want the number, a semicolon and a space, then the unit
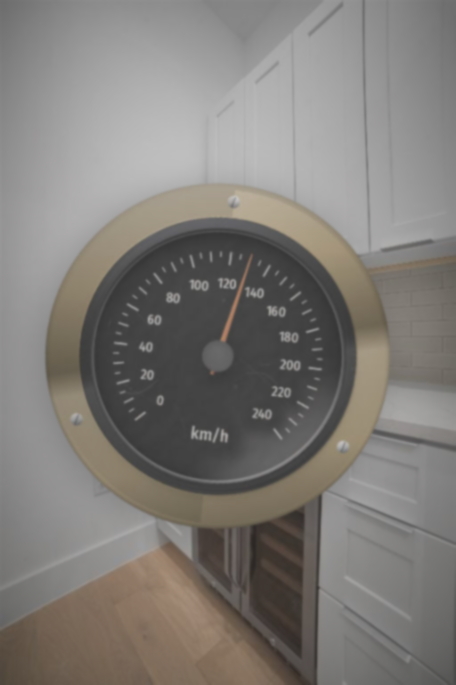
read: 130; km/h
